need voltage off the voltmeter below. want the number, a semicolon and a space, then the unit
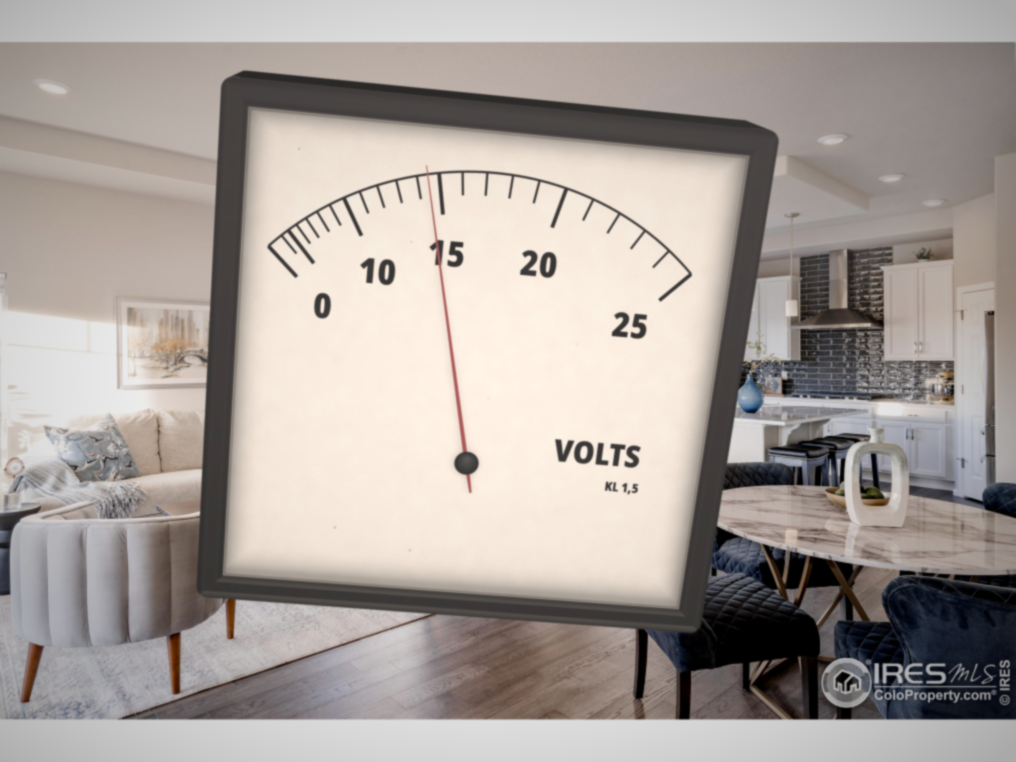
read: 14.5; V
